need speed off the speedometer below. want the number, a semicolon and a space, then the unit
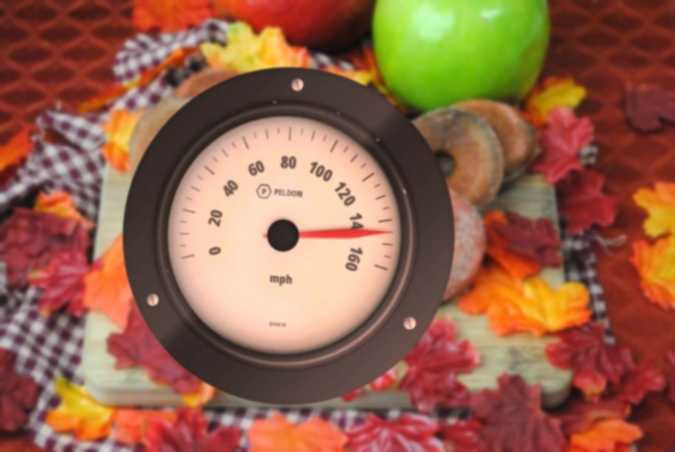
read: 145; mph
